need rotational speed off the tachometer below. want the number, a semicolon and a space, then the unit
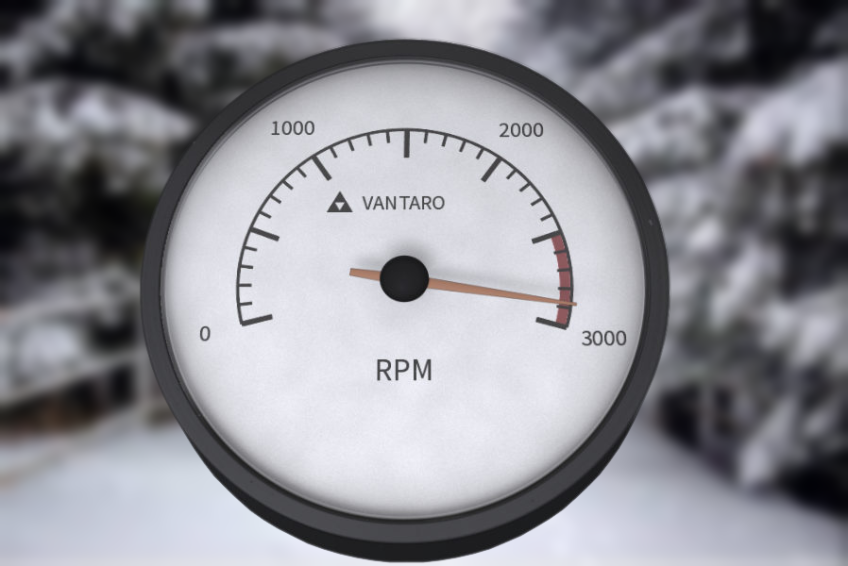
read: 2900; rpm
